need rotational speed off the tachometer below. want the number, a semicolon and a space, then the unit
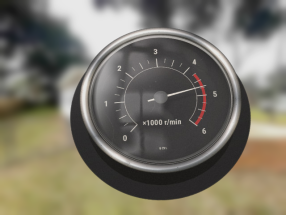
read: 4750; rpm
